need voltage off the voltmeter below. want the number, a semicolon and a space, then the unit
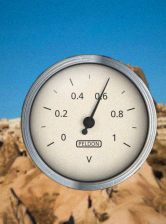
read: 0.6; V
